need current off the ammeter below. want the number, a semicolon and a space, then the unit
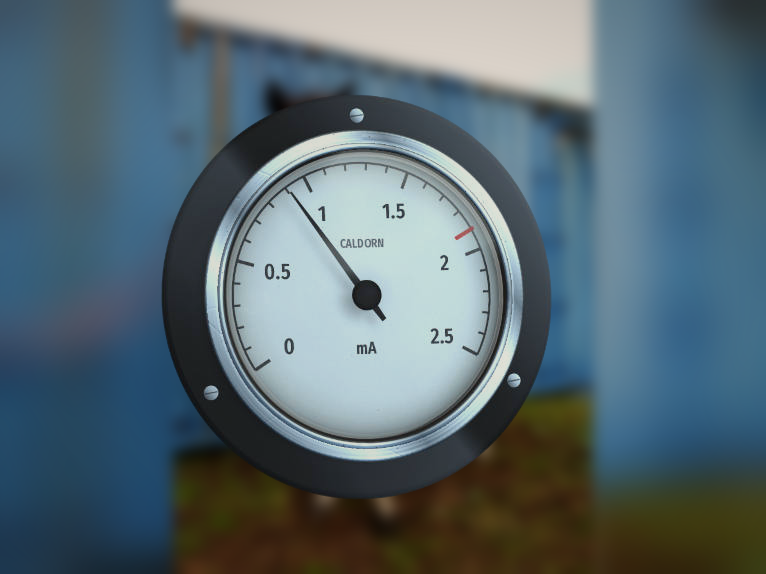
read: 0.9; mA
